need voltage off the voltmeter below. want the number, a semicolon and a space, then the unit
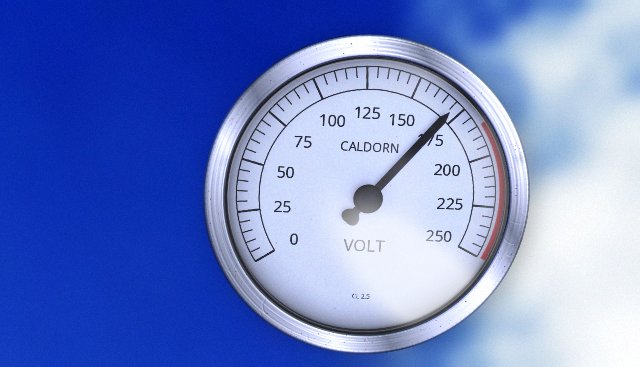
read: 170; V
